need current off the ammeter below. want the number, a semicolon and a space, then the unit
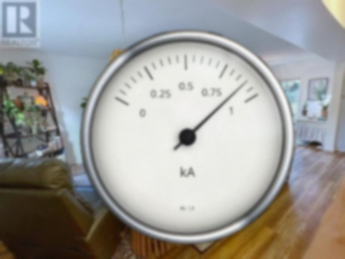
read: 0.9; kA
